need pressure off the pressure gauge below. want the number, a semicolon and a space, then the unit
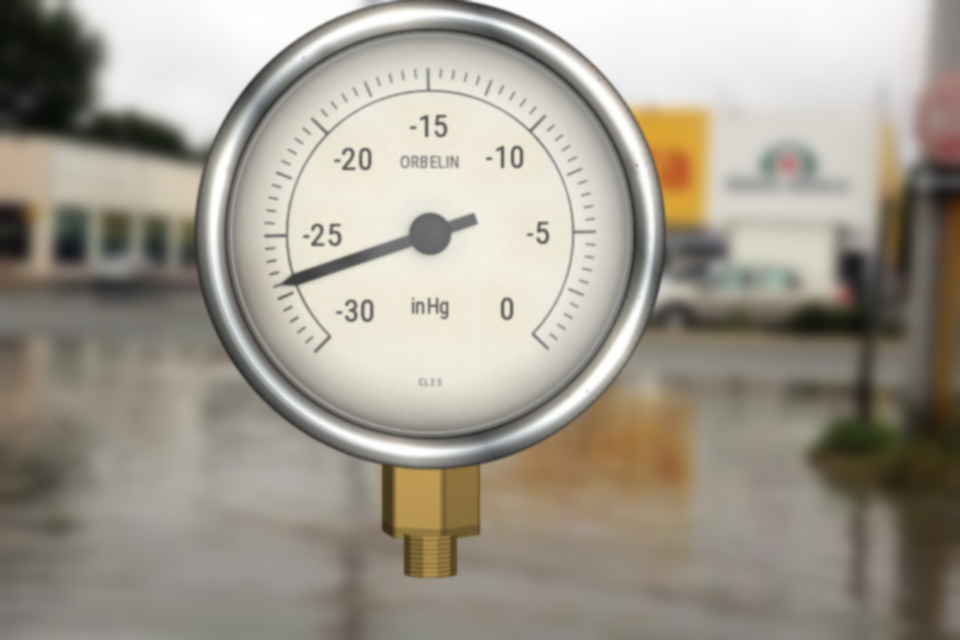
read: -27; inHg
